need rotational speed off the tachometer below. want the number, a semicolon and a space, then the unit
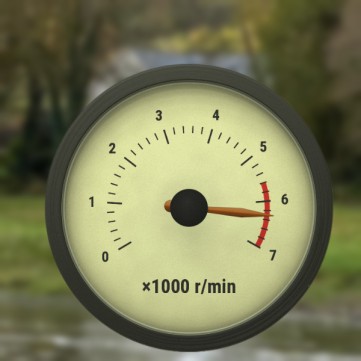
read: 6300; rpm
